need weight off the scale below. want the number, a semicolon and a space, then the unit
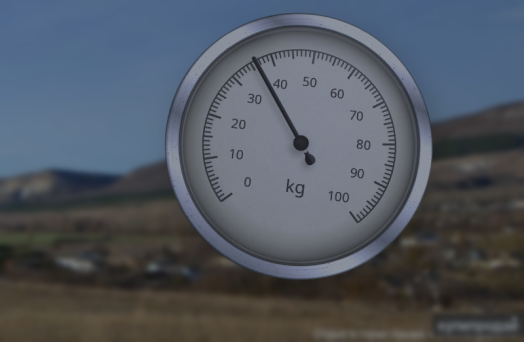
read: 36; kg
